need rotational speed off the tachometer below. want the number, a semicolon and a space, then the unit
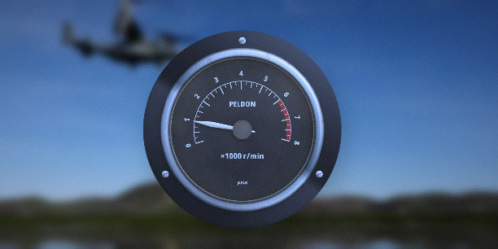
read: 1000; rpm
